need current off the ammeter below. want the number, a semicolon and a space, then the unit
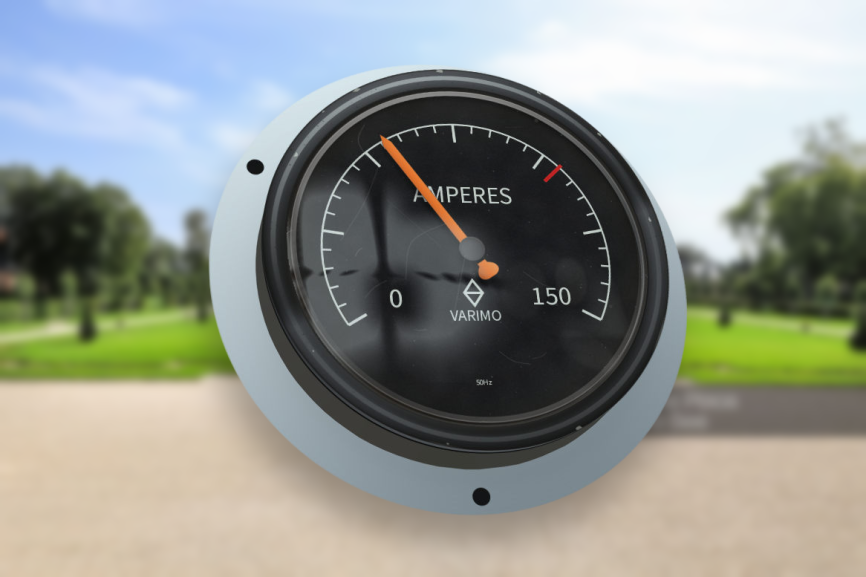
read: 55; A
